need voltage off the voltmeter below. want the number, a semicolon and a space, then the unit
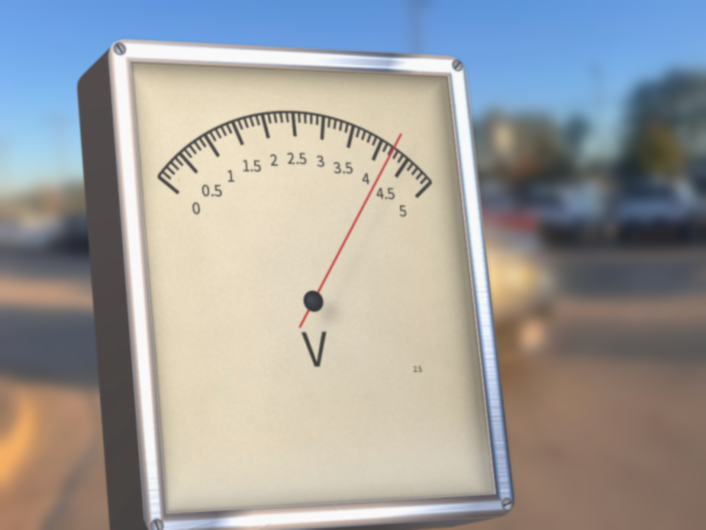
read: 4.2; V
